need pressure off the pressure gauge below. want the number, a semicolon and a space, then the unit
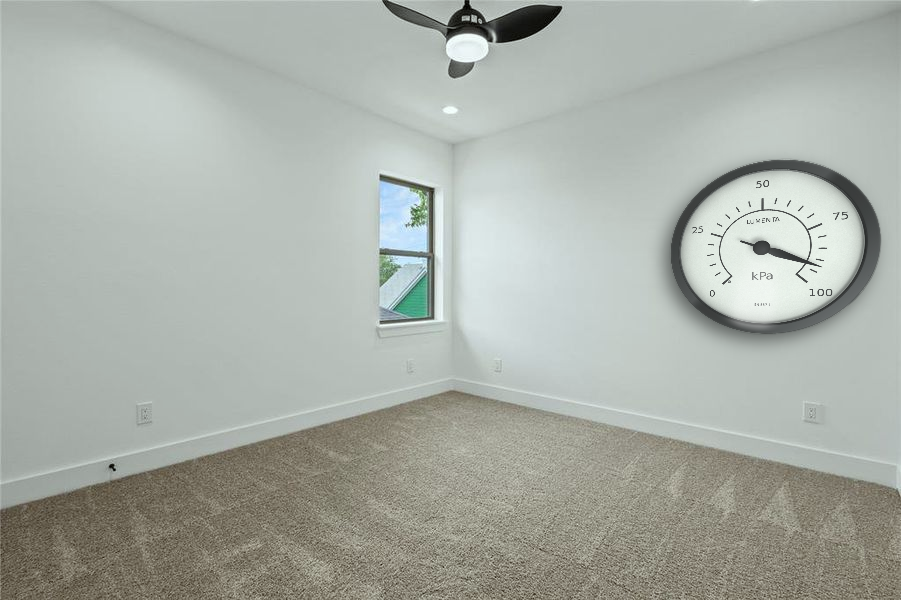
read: 92.5; kPa
